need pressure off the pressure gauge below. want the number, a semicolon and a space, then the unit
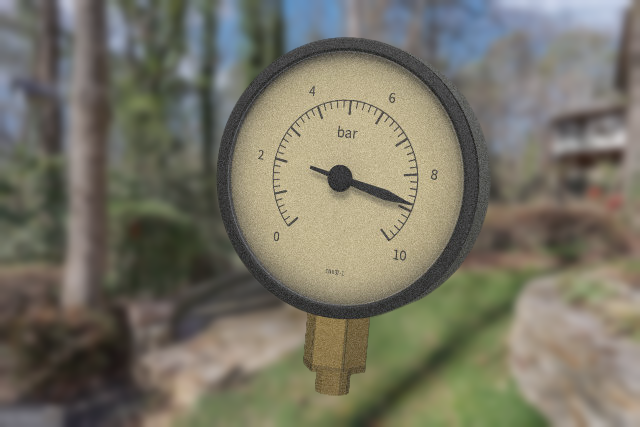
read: 8.8; bar
